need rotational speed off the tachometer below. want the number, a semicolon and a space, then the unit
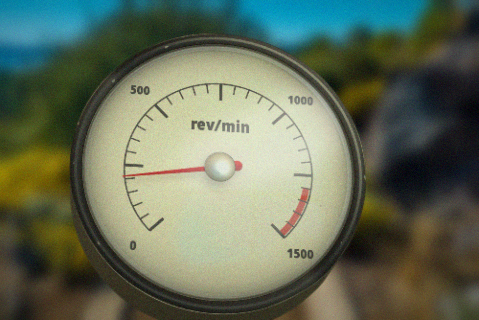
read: 200; rpm
